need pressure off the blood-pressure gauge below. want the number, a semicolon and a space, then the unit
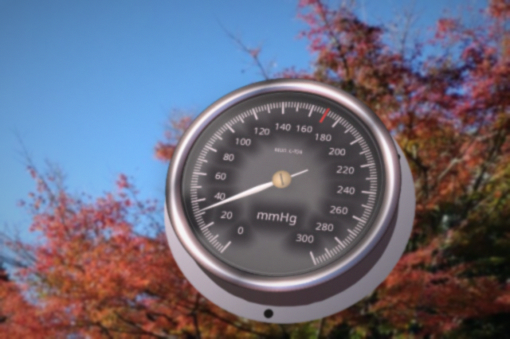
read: 30; mmHg
